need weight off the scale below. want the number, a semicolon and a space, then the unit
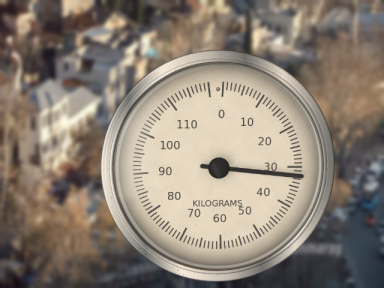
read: 32; kg
